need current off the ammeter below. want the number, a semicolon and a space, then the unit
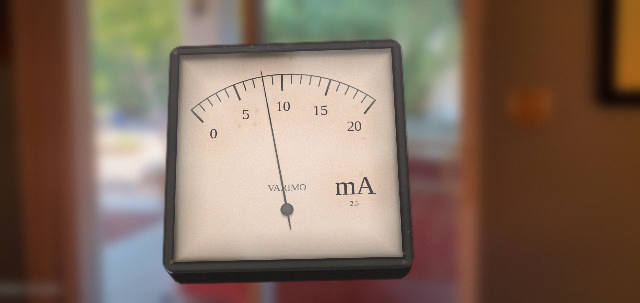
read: 8; mA
